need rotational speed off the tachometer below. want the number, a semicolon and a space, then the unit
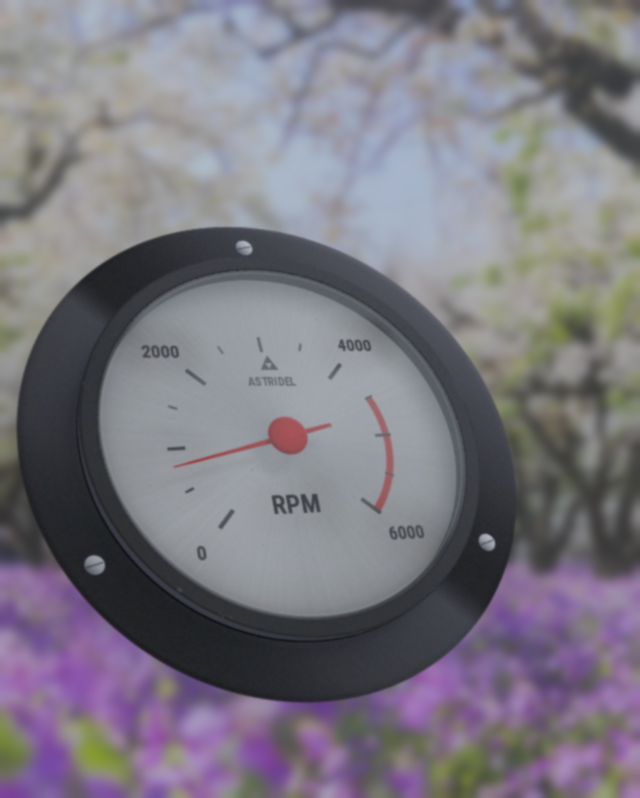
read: 750; rpm
